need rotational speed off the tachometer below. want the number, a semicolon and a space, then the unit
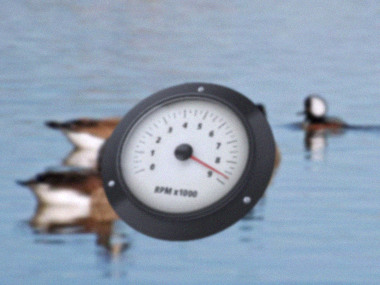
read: 8750; rpm
